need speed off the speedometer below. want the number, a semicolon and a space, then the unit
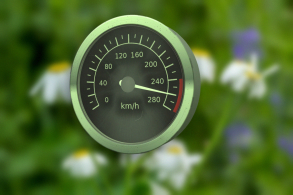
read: 260; km/h
